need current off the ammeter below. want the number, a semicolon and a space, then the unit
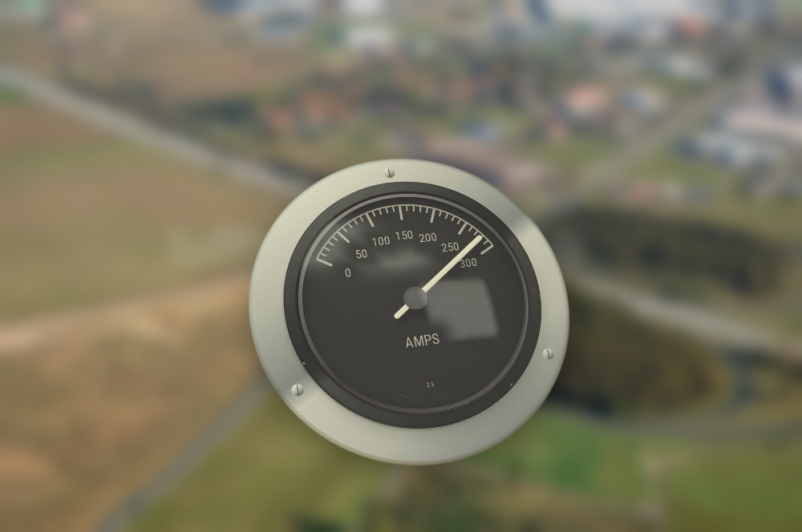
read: 280; A
